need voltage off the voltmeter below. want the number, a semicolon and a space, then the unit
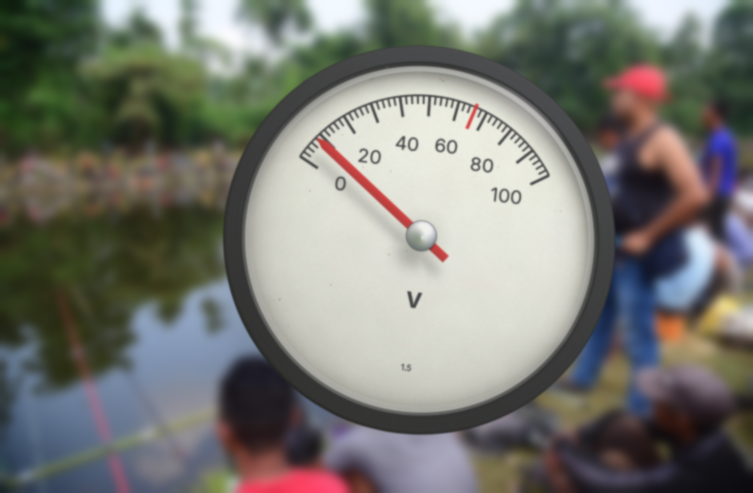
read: 8; V
